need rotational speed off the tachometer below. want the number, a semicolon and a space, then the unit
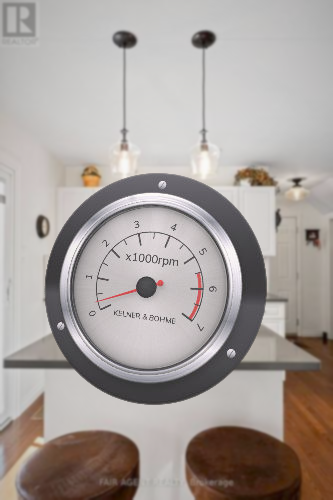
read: 250; rpm
